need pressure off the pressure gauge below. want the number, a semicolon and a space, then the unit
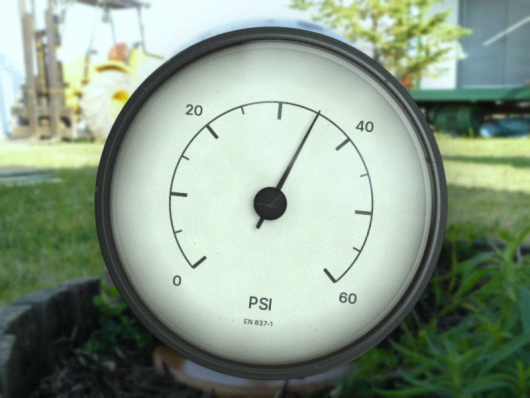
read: 35; psi
